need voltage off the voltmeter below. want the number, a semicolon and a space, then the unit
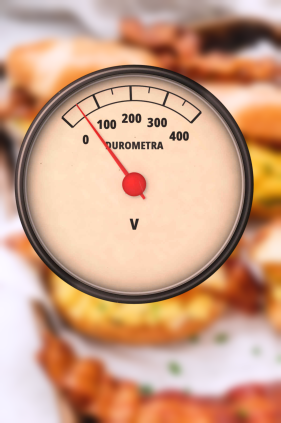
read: 50; V
